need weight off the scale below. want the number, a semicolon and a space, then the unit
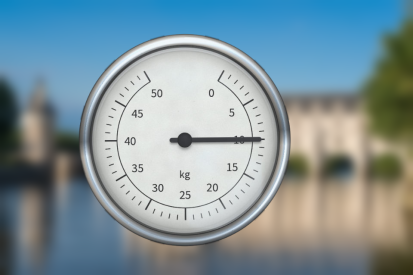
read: 10; kg
